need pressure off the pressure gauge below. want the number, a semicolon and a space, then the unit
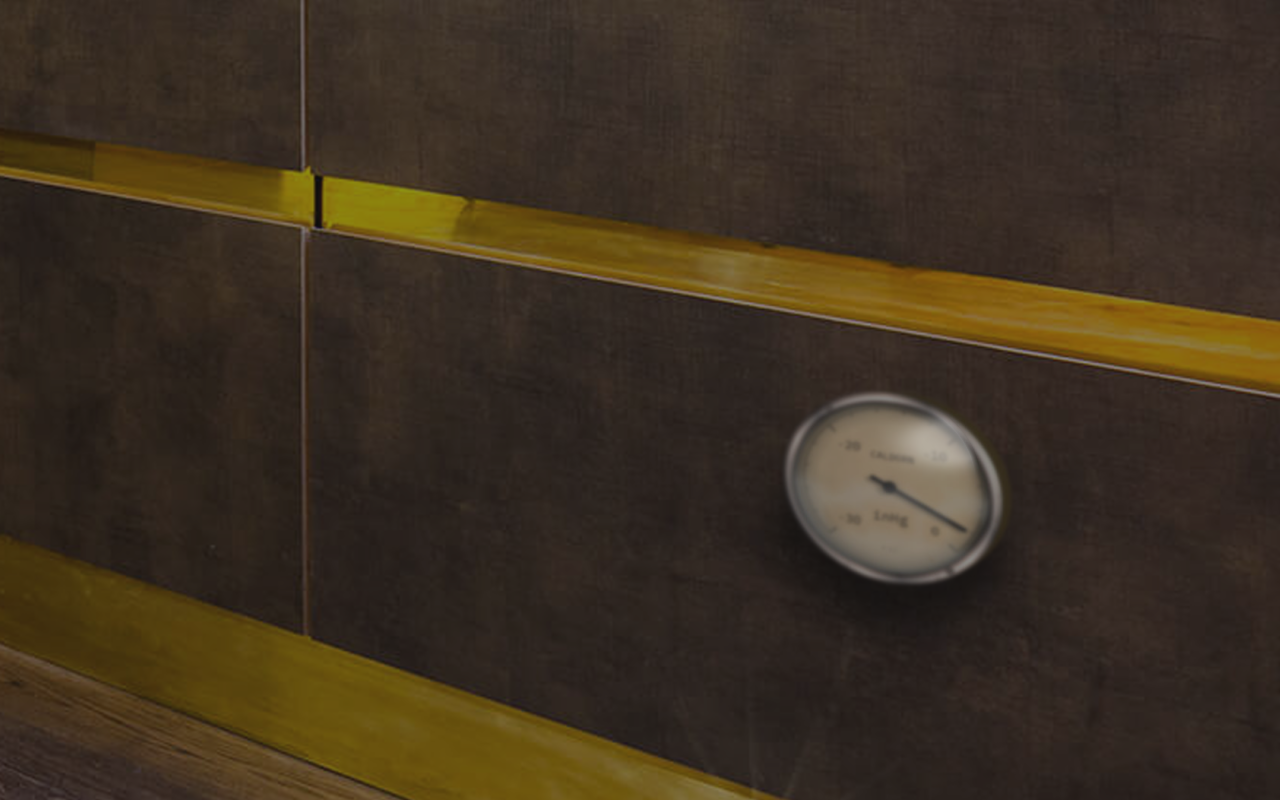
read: -2; inHg
